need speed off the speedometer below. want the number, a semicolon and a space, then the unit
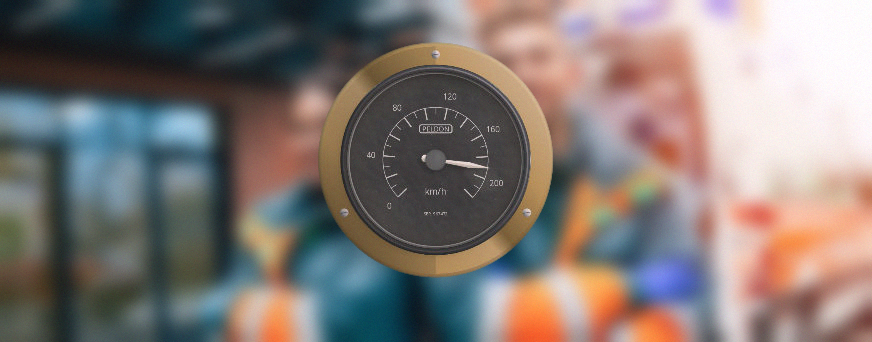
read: 190; km/h
